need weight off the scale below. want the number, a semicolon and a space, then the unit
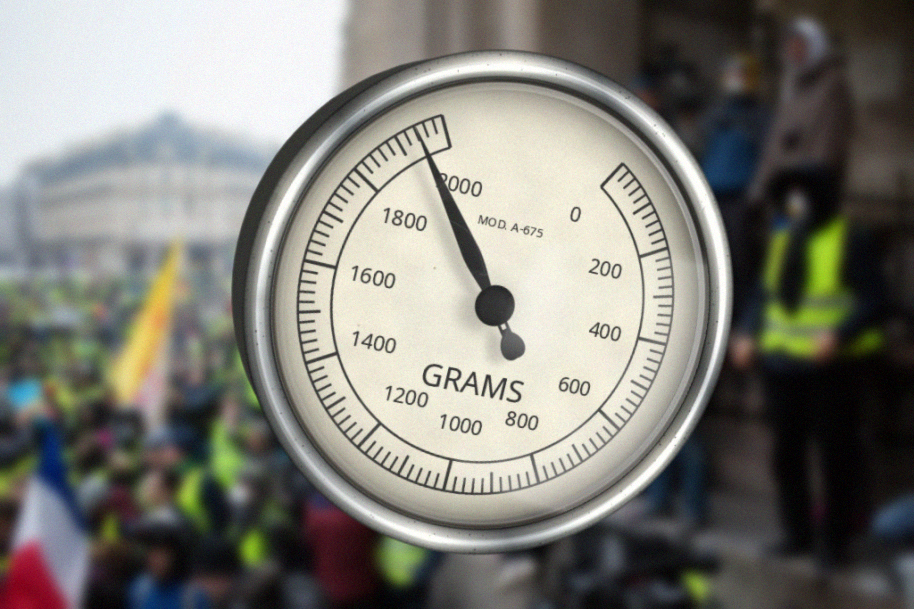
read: 1940; g
